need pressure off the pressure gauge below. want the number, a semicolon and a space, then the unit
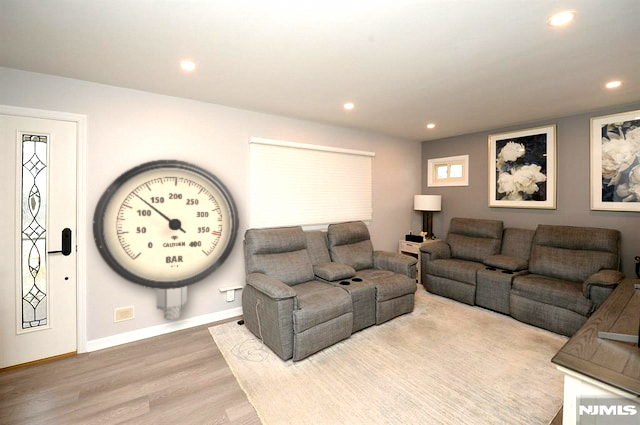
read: 125; bar
